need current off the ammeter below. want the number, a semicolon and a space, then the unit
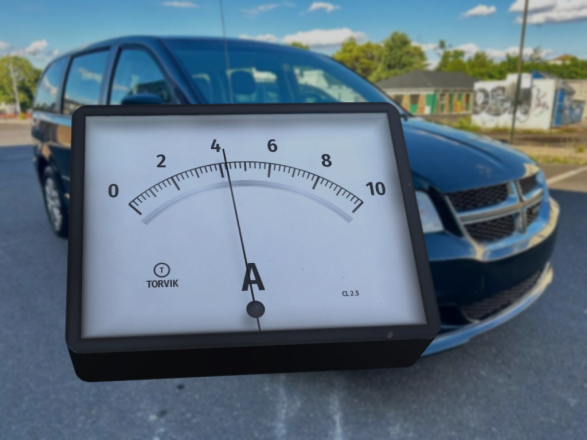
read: 4.2; A
